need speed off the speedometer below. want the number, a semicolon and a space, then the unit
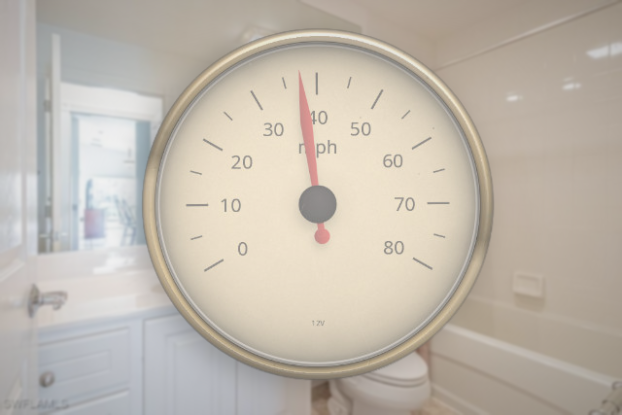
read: 37.5; mph
